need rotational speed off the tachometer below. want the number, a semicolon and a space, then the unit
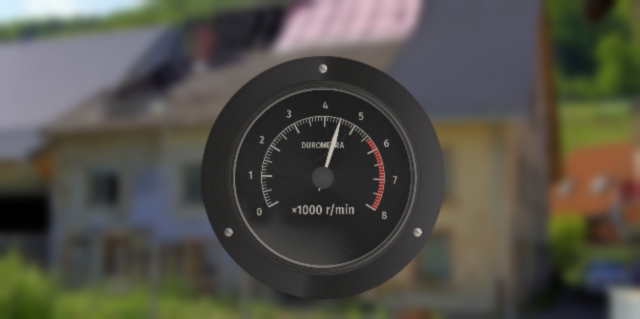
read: 4500; rpm
